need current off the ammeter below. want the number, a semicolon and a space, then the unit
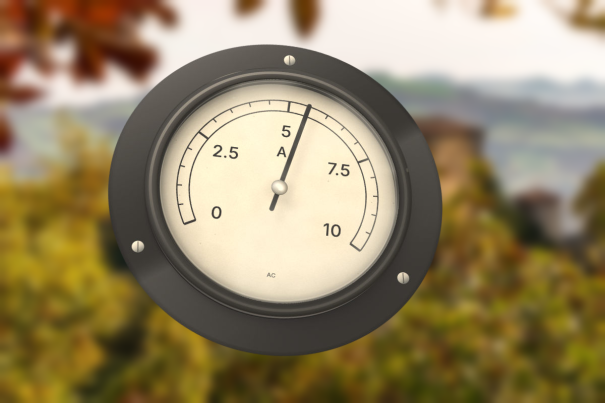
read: 5.5; A
